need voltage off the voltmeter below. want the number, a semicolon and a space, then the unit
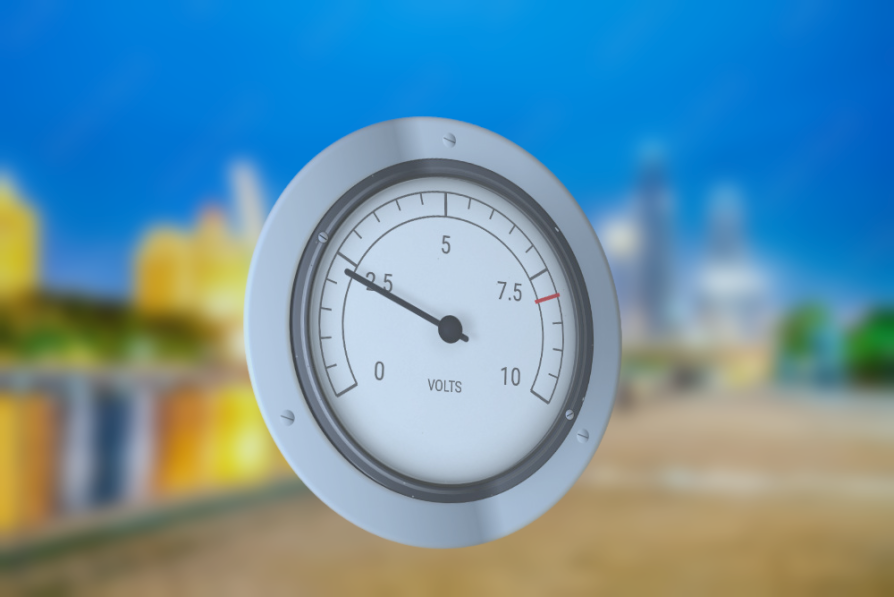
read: 2.25; V
